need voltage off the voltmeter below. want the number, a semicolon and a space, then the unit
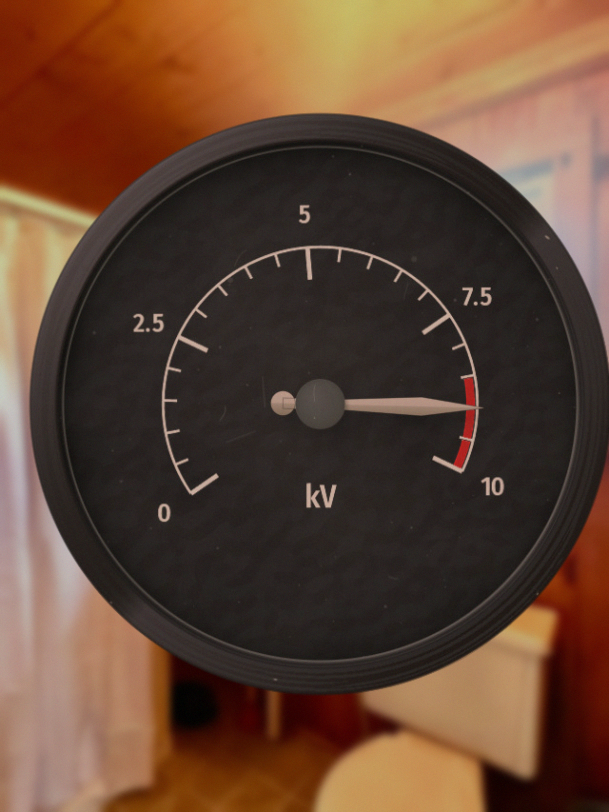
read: 9; kV
